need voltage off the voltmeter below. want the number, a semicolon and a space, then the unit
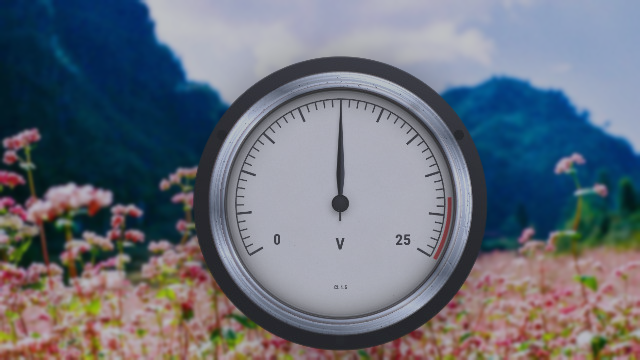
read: 12.5; V
